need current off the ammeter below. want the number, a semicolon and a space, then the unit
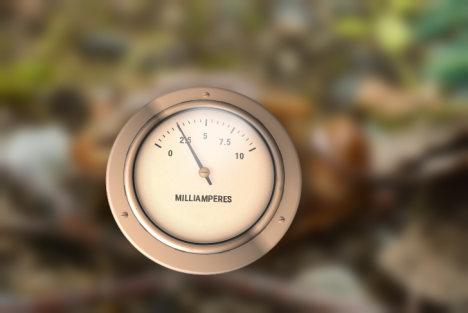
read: 2.5; mA
